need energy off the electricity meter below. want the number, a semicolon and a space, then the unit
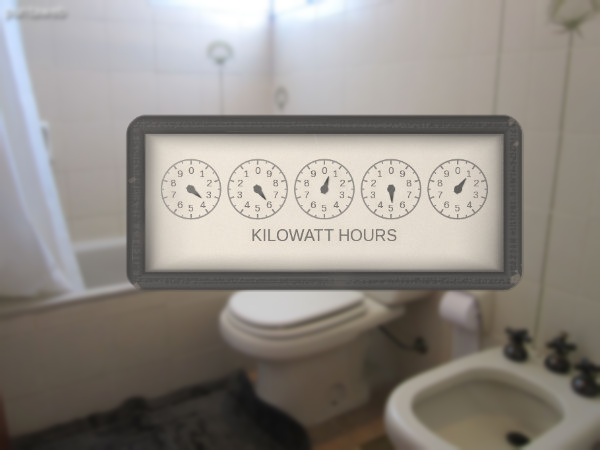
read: 36051; kWh
